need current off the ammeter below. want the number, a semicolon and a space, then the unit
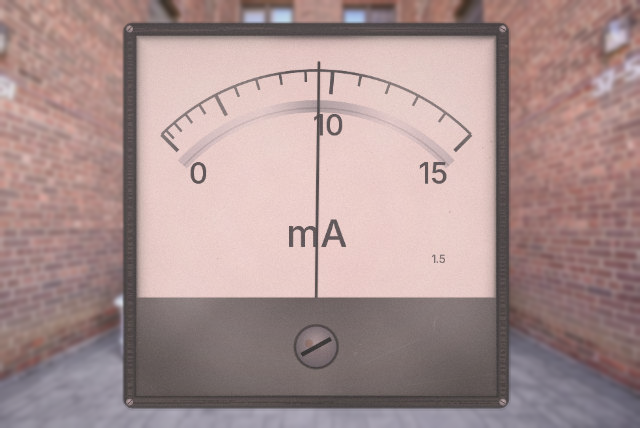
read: 9.5; mA
